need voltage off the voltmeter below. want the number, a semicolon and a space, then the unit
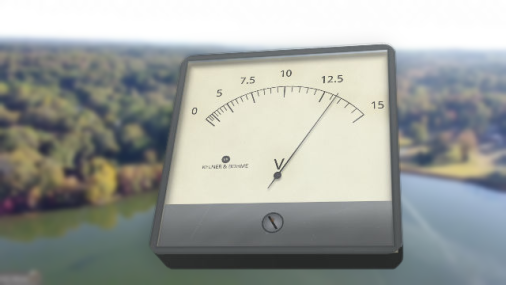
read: 13.25; V
